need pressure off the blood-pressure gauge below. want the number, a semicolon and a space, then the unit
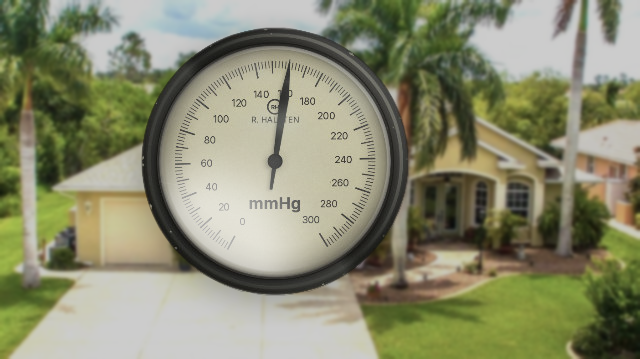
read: 160; mmHg
